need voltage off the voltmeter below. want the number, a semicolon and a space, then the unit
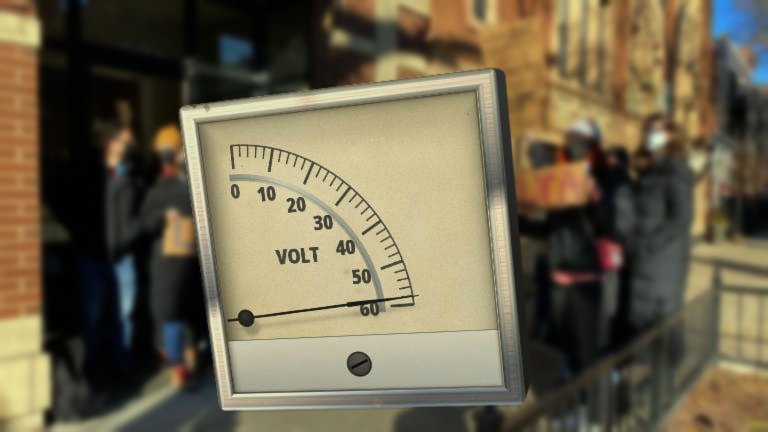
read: 58; V
